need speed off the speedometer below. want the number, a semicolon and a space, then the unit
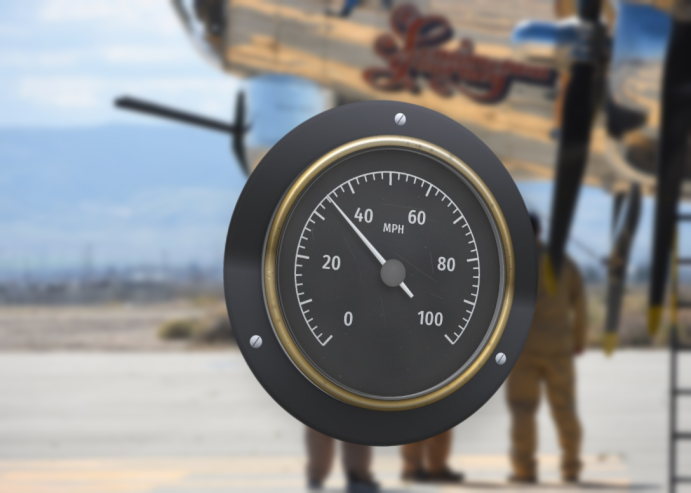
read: 34; mph
